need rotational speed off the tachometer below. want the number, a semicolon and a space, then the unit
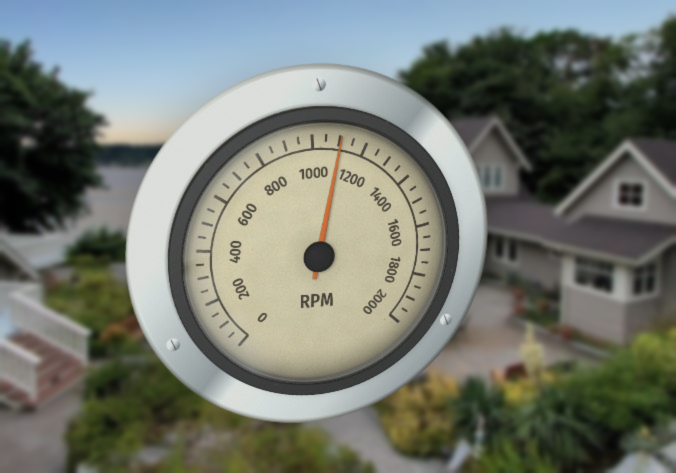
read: 1100; rpm
